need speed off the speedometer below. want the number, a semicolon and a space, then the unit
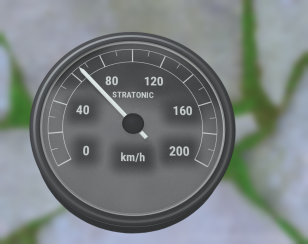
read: 65; km/h
